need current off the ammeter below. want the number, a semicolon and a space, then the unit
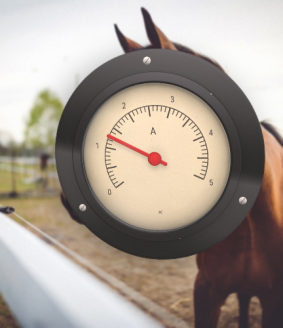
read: 1.3; A
